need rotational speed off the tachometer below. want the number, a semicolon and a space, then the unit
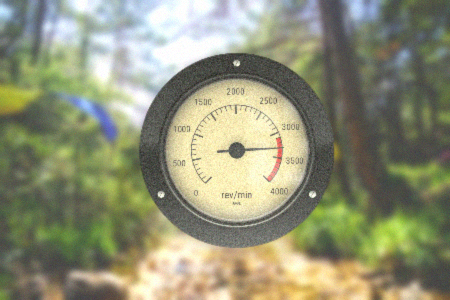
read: 3300; rpm
